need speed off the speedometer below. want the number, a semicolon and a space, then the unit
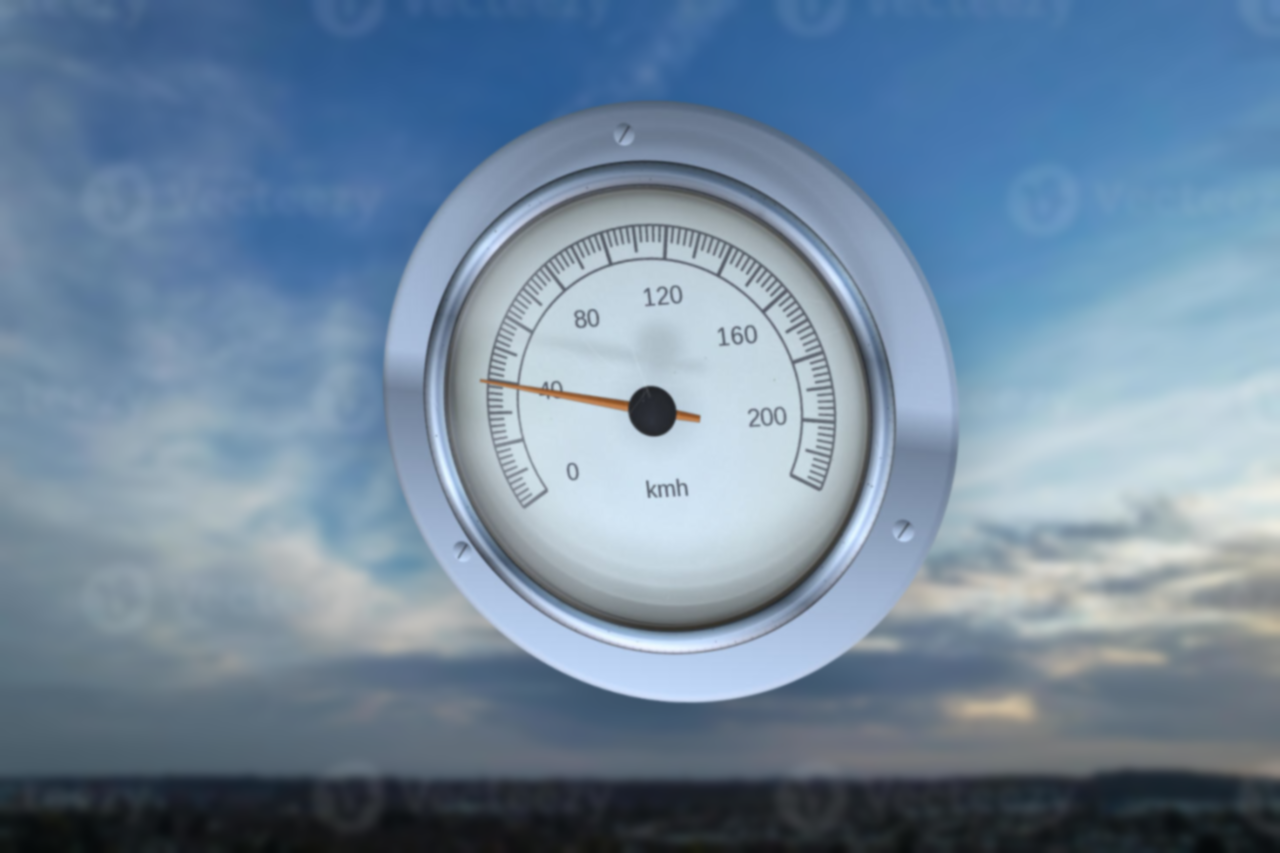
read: 40; km/h
